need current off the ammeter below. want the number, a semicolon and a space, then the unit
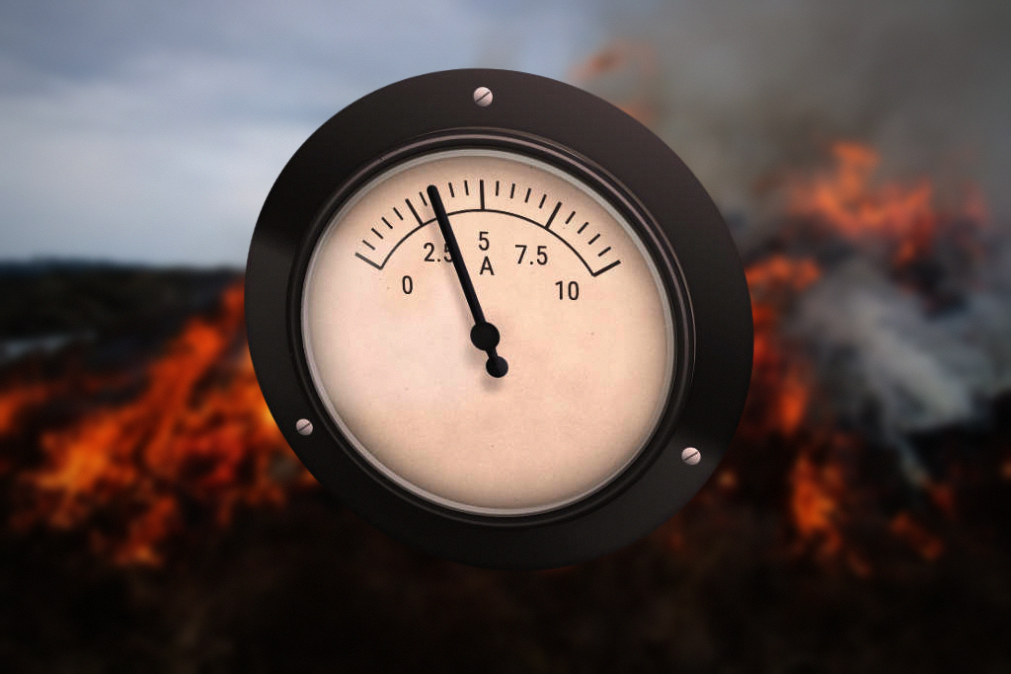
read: 3.5; A
